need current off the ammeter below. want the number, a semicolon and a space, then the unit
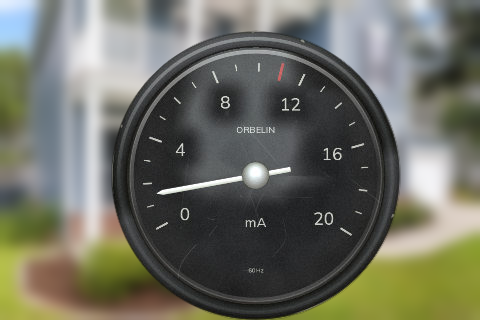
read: 1.5; mA
